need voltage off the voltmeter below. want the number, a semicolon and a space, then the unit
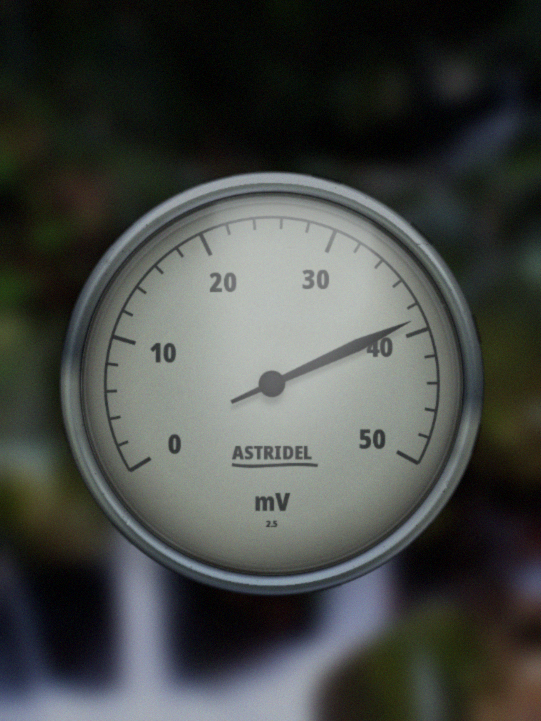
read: 39; mV
